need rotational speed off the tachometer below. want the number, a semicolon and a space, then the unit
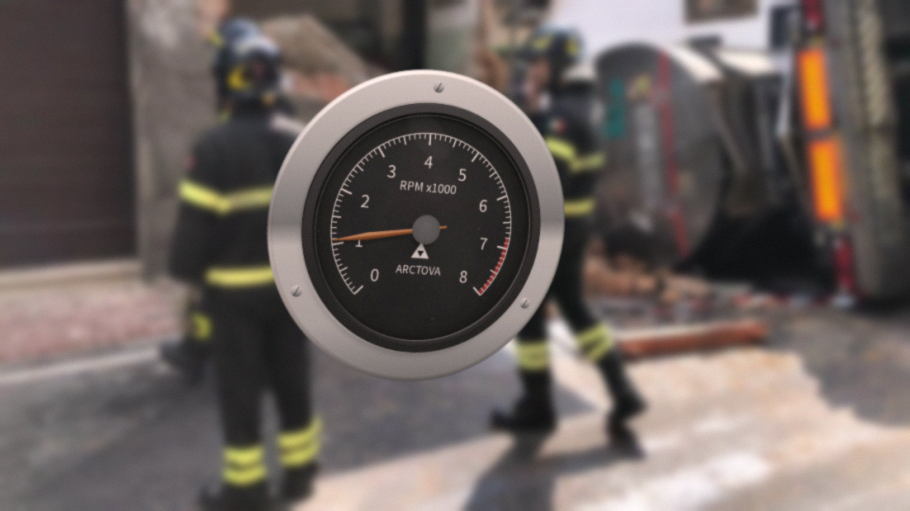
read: 1100; rpm
